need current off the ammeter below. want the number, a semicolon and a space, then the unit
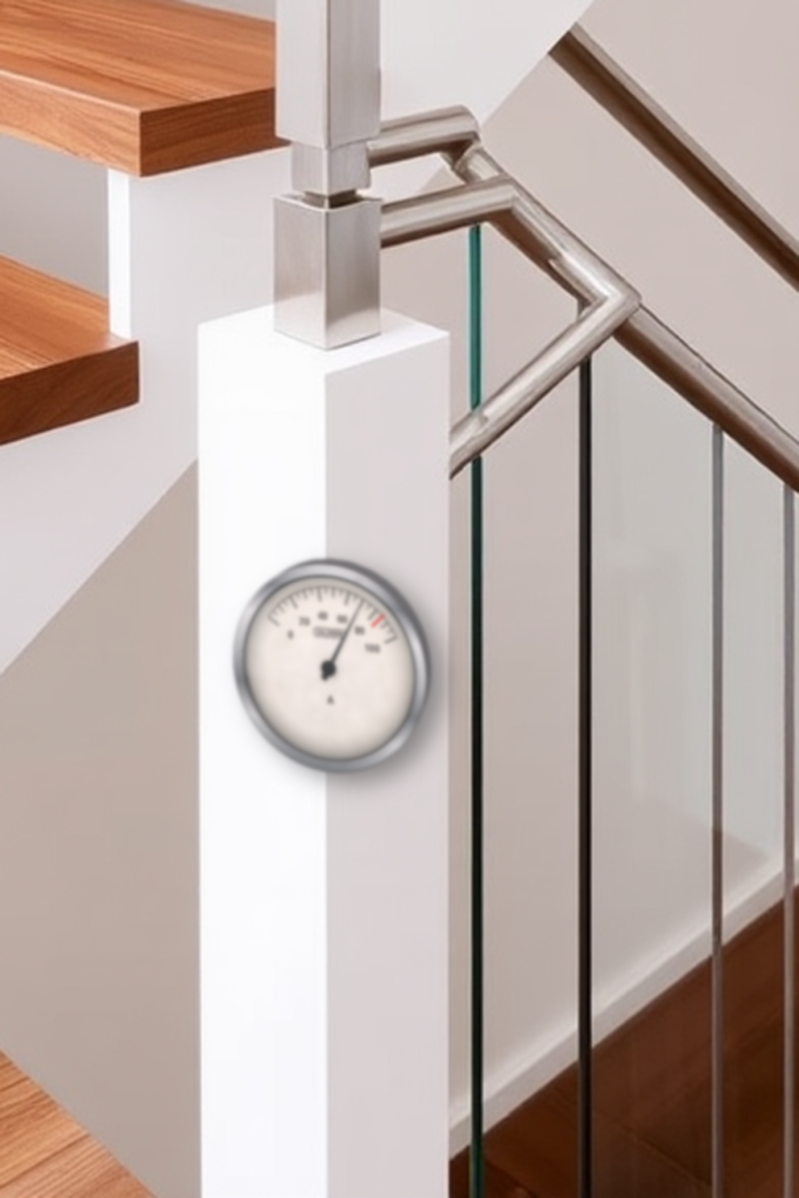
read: 70; A
